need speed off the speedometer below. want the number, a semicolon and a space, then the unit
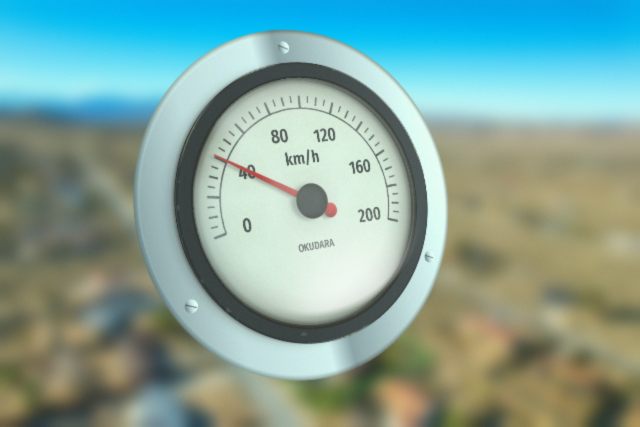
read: 40; km/h
